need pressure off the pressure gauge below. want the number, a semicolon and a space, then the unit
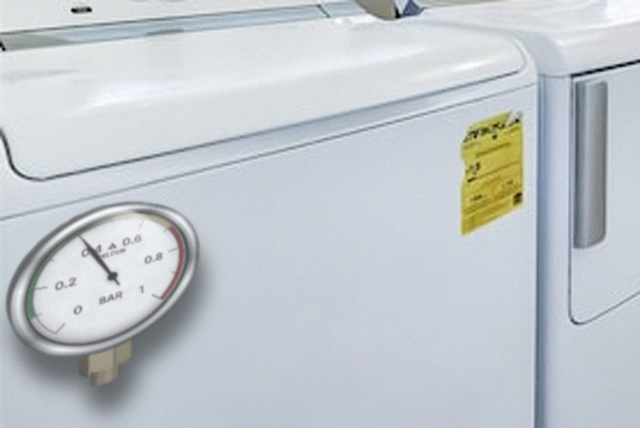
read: 0.4; bar
